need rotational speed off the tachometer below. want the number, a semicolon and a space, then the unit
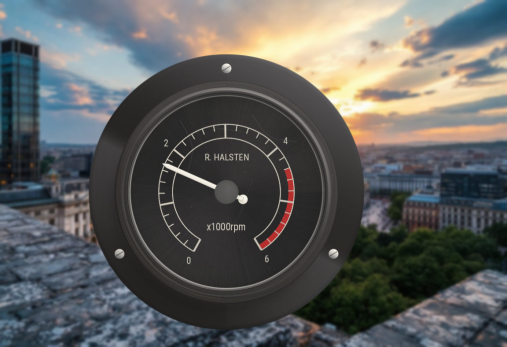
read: 1700; rpm
